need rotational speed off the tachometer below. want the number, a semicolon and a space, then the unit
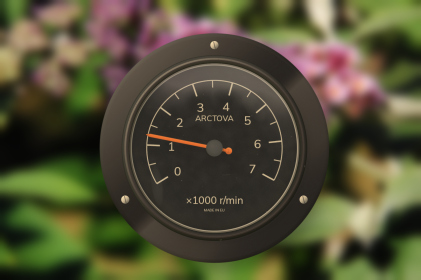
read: 1250; rpm
